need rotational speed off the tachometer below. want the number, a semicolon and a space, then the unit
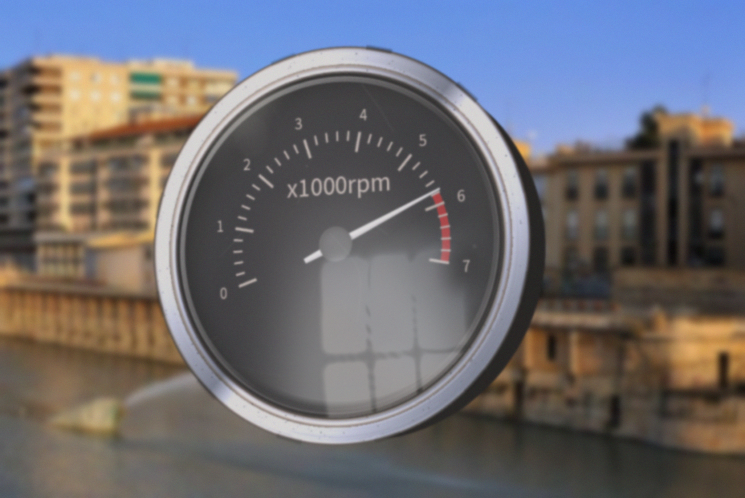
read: 5800; rpm
